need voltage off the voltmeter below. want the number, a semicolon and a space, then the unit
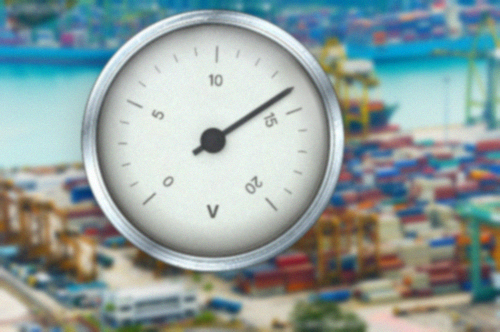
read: 14; V
